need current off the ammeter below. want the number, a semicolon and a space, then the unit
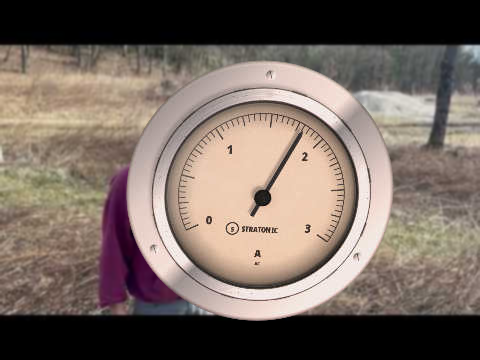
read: 1.8; A
